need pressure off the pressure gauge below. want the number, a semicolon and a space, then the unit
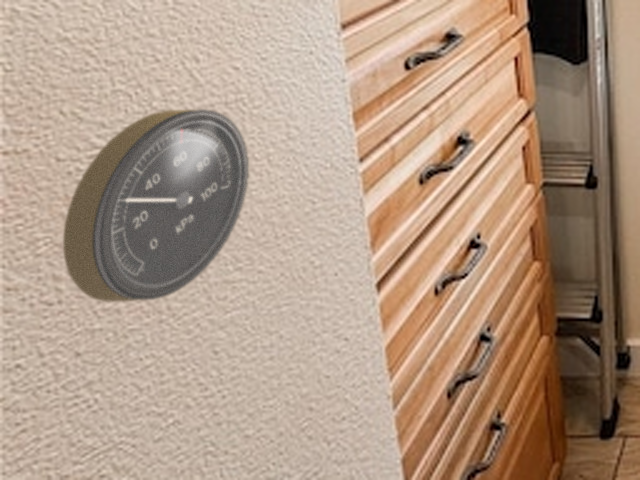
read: 30; kPa
